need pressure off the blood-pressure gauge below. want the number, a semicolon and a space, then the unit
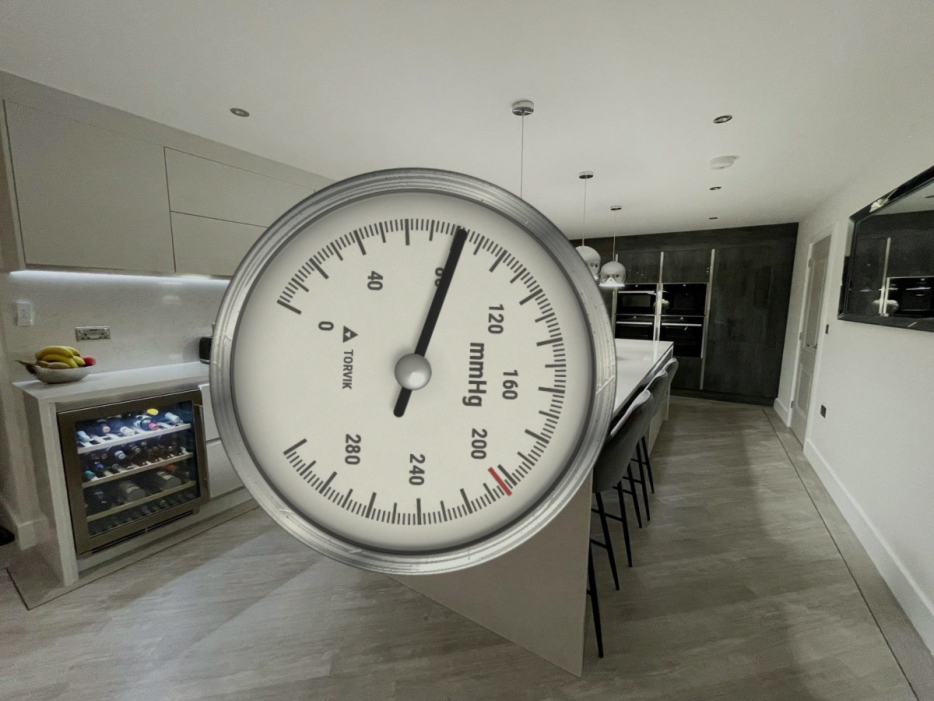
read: 82; mmHg
